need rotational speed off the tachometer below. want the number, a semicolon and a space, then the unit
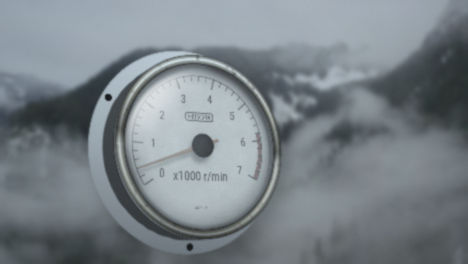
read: 400; rpm
